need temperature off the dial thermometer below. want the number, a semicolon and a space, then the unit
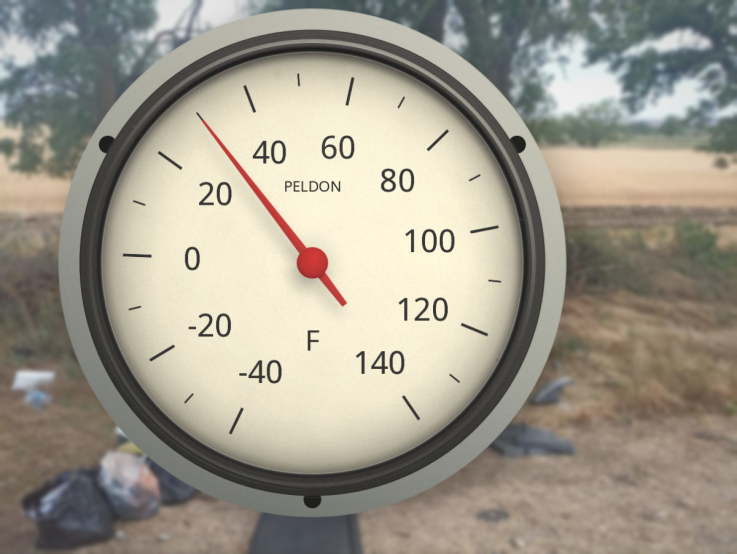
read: 30; °F
